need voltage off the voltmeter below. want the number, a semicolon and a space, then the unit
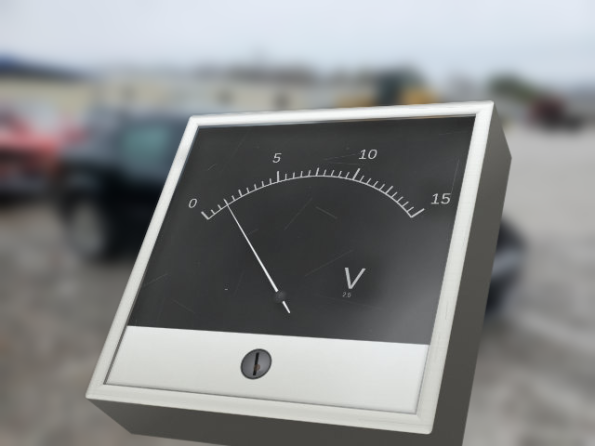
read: 1.5; V
